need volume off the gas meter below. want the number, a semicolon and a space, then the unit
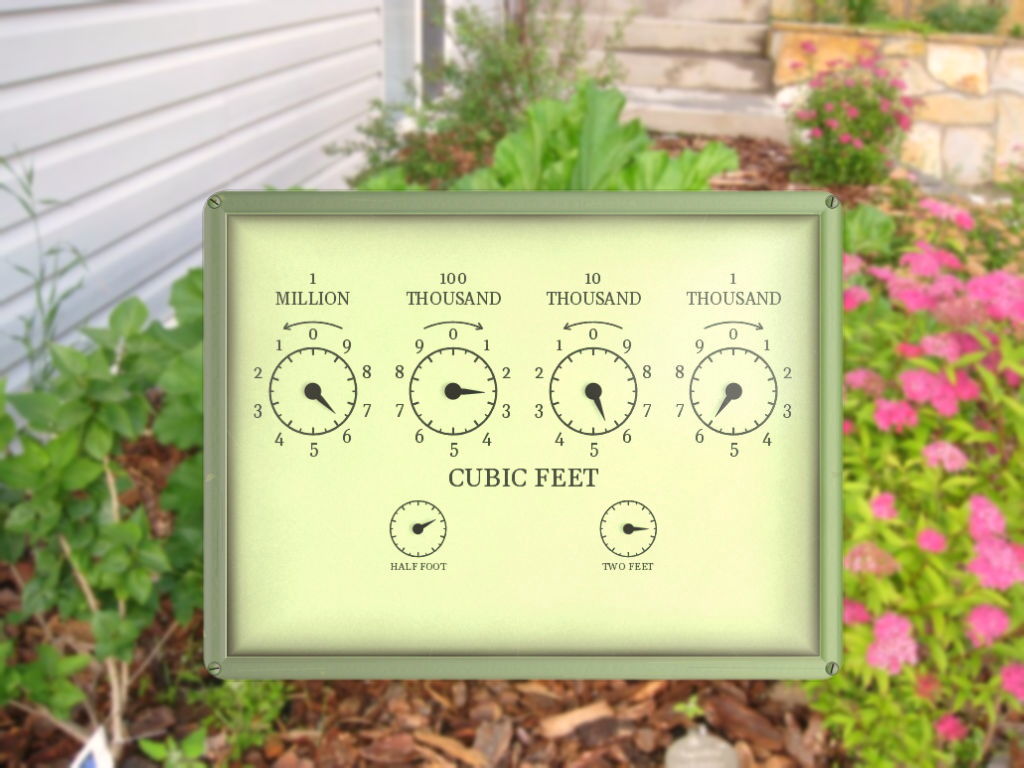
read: 625600; ft³
